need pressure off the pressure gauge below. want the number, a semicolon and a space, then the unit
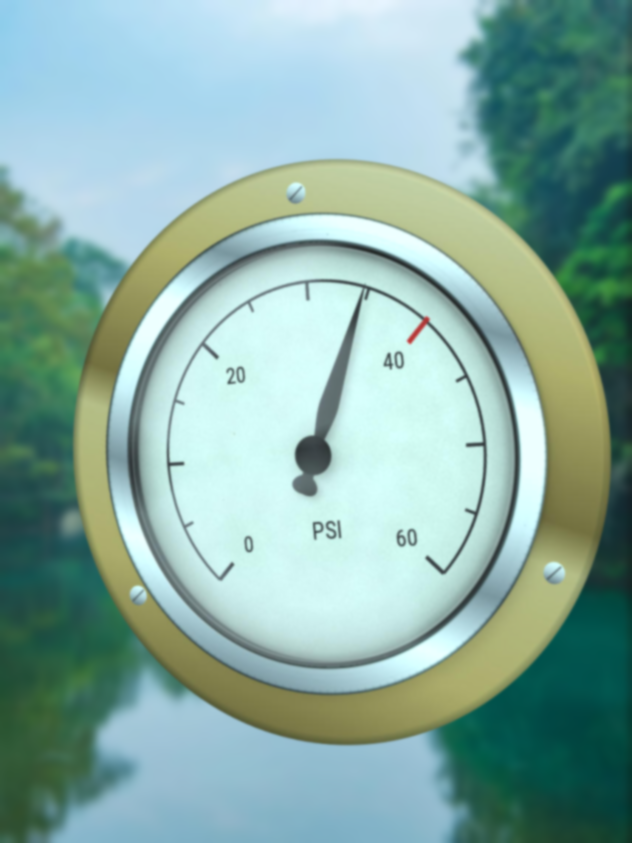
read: 35; psi
